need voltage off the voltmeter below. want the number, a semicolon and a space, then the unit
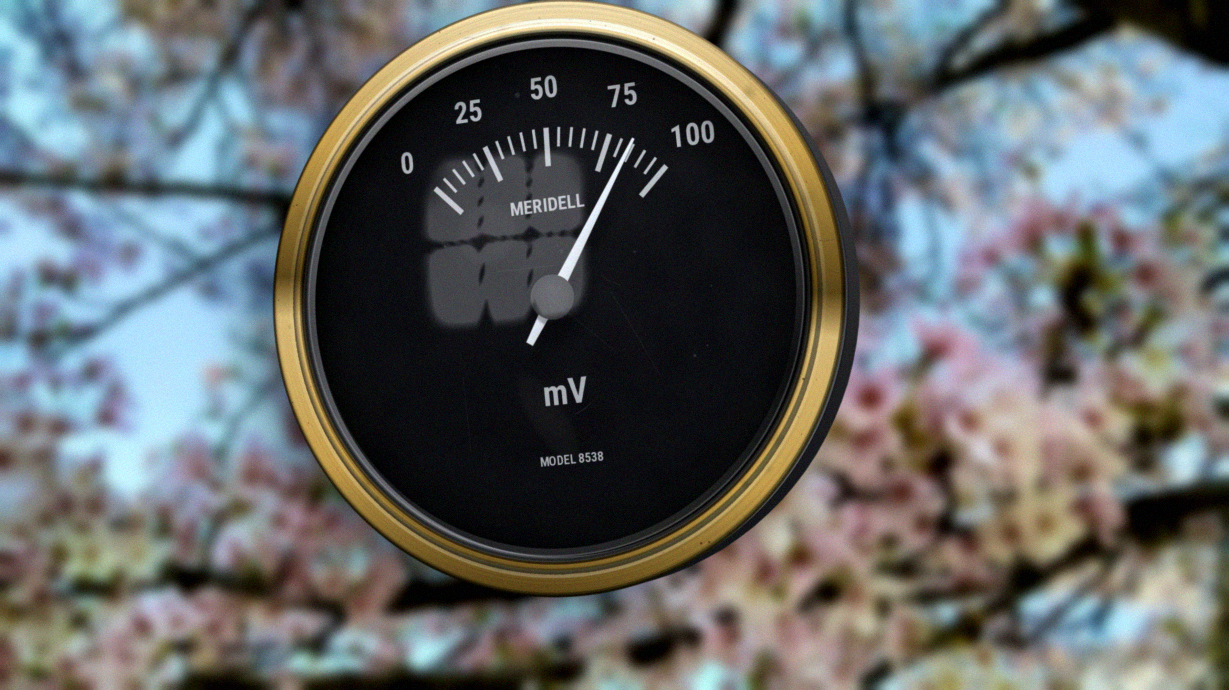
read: 85; mV
